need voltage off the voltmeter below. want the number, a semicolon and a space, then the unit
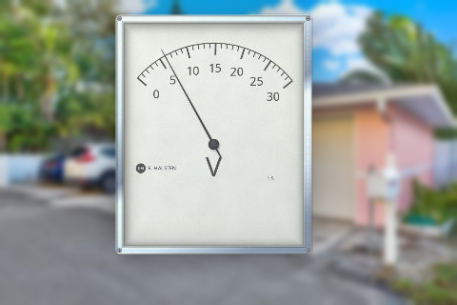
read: 6; V
